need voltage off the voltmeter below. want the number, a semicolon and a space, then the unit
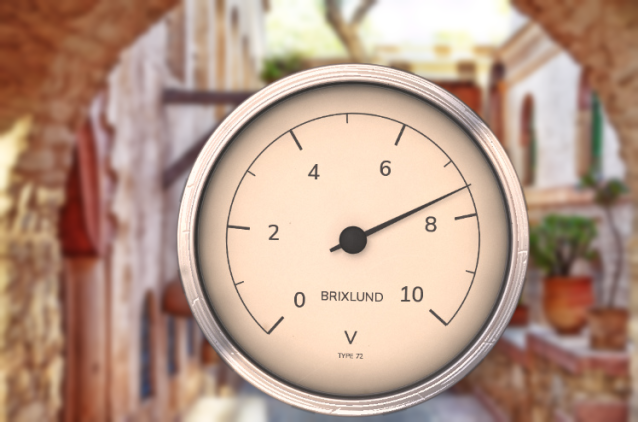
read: 7.5; V
